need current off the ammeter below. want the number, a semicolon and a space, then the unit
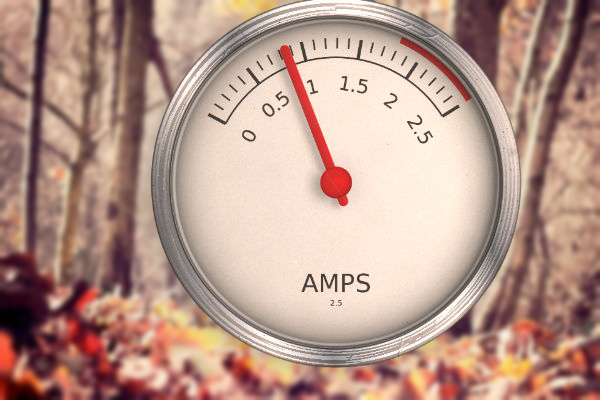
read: 0.85; A
